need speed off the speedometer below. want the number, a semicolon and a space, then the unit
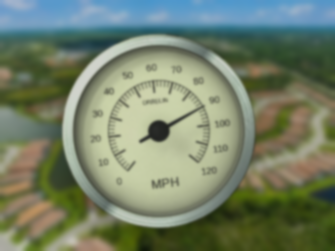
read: 90; mph
